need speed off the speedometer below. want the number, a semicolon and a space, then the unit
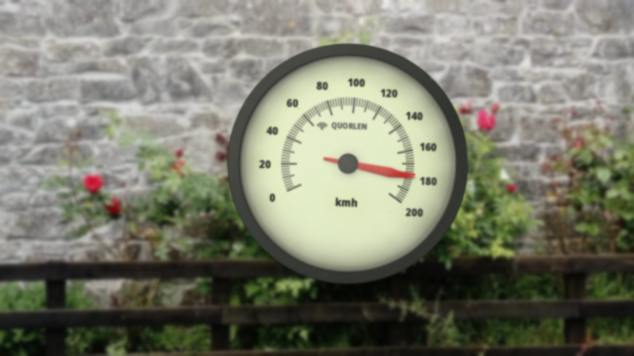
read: 180; km/h
